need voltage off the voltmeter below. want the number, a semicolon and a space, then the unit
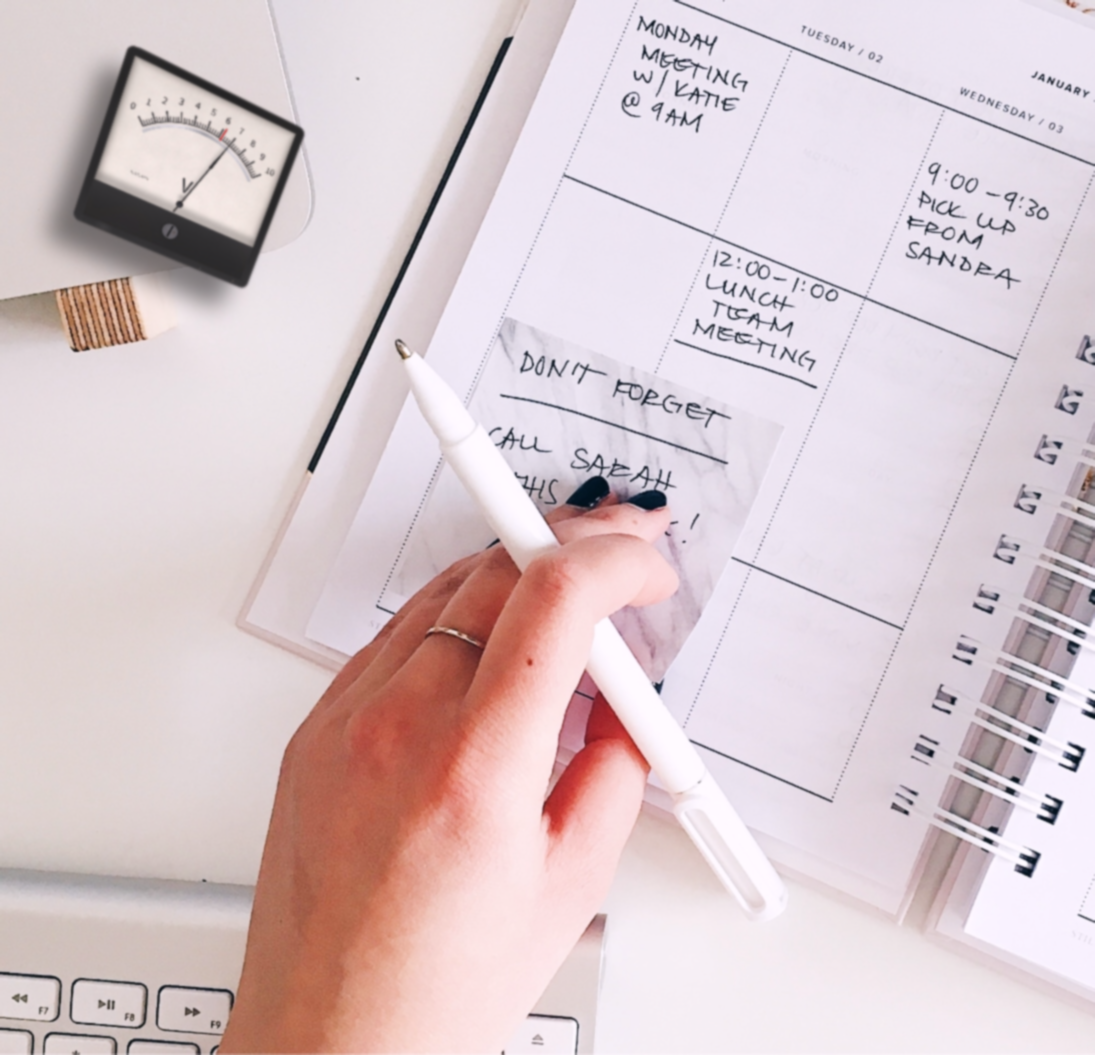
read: 7; V
